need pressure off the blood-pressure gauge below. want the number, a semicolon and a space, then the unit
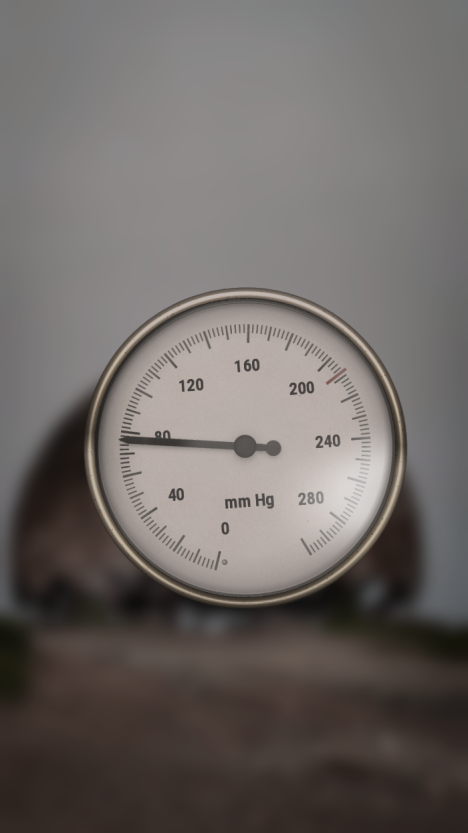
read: 76; mmHg
